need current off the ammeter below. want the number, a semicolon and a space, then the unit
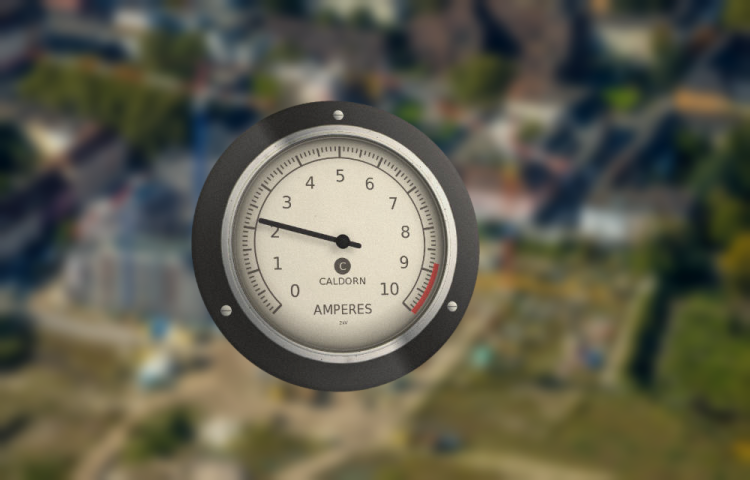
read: 2.2; A
